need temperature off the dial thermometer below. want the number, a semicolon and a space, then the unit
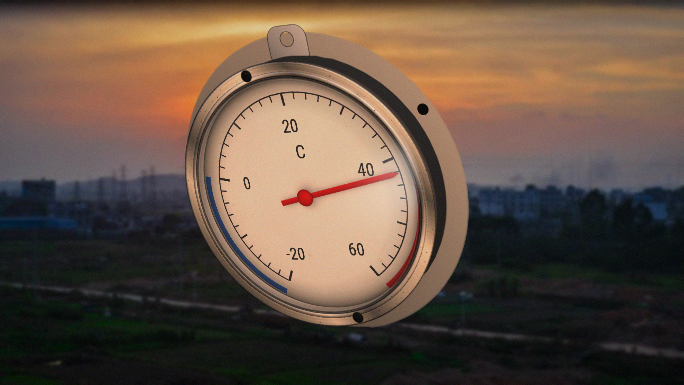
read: 42; °C
